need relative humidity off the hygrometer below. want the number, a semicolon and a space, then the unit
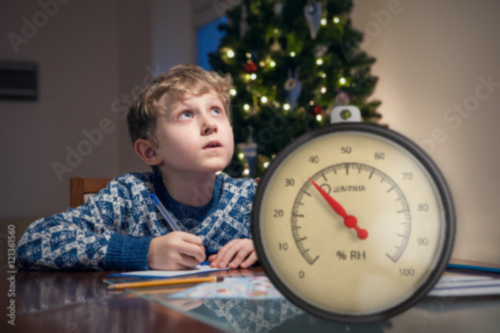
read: 35; %
